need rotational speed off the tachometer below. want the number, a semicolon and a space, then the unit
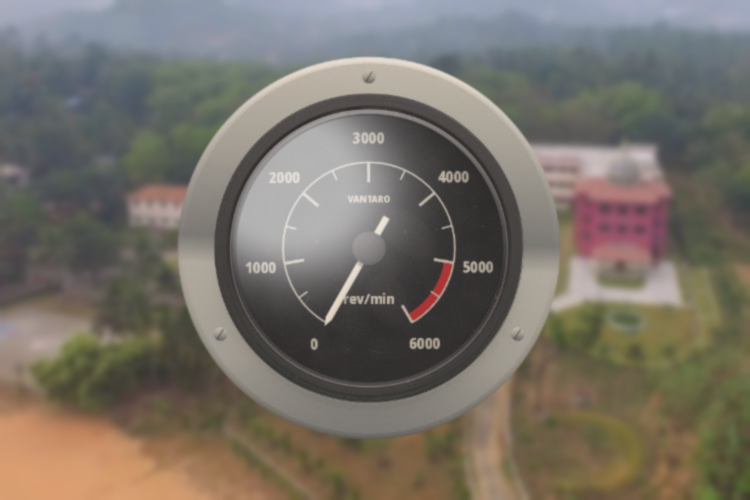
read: 0; rpm
